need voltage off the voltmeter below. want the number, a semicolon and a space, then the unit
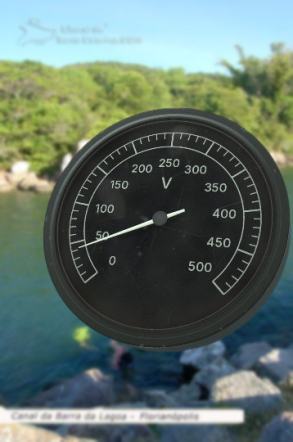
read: 40; V
